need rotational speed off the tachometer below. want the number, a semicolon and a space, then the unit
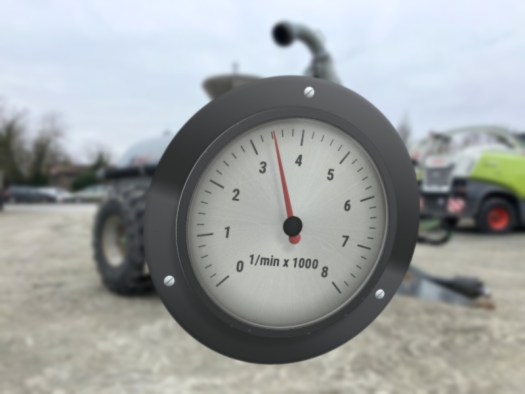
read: 3400; rpm
